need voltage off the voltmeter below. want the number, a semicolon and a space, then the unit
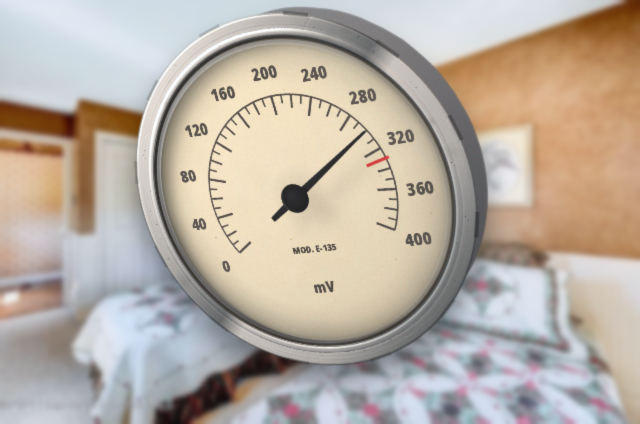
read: 300; mV
